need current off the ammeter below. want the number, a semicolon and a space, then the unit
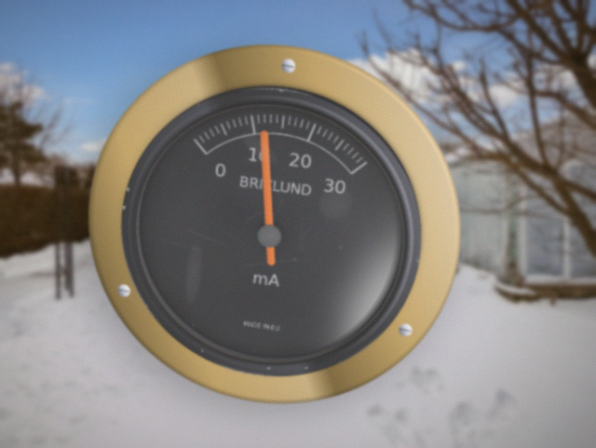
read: 12; mA
